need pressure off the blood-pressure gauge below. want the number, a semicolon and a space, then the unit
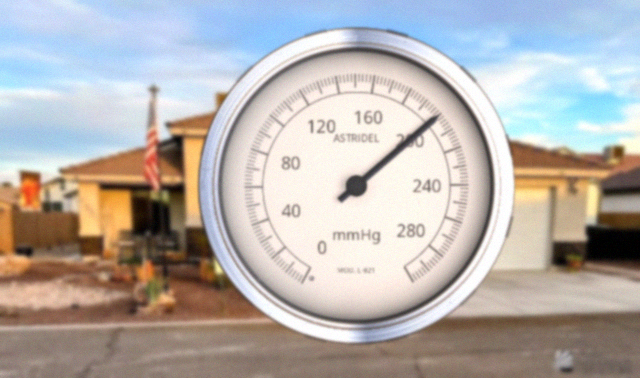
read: 200; mmHg
